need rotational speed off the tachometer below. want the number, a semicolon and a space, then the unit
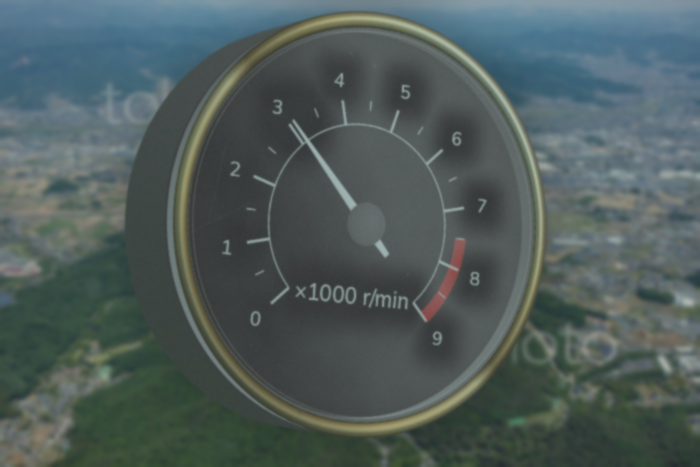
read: 3000; rpm
